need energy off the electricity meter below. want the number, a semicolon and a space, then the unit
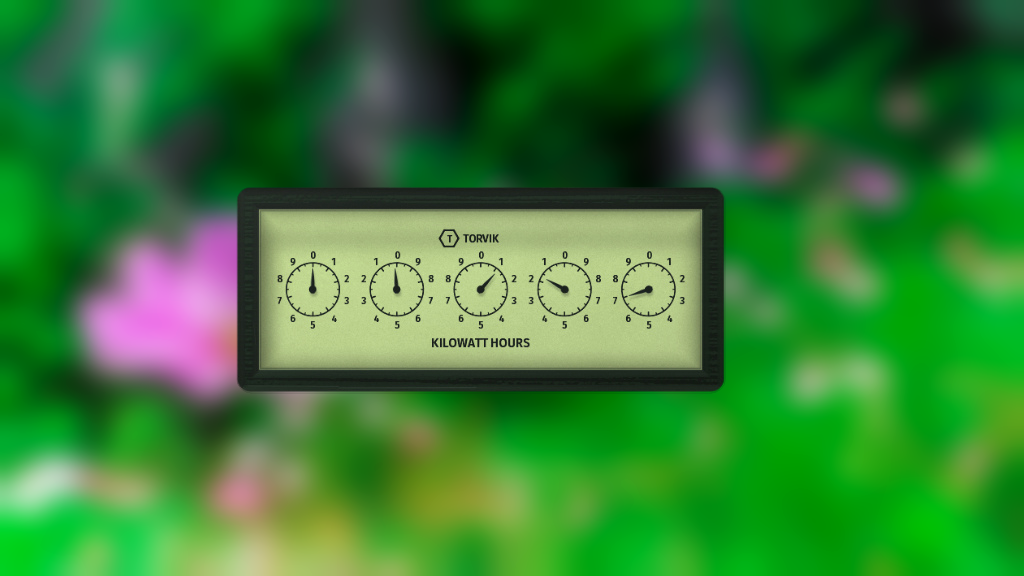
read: 117; kWh
